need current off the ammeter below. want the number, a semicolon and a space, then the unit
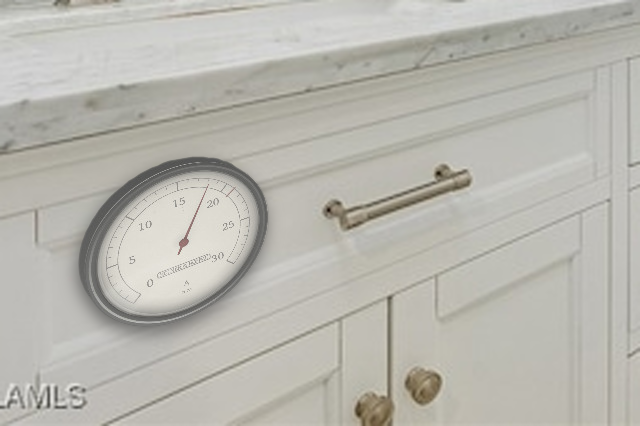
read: 18; A
